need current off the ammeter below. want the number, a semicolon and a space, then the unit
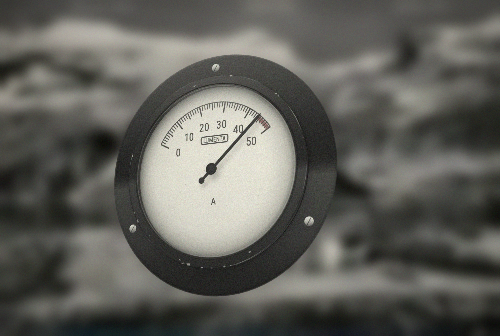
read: 45; A
